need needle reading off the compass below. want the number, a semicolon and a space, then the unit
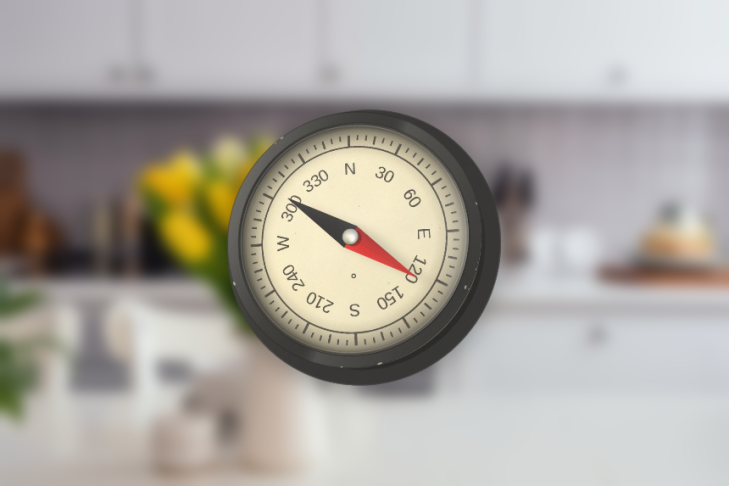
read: 125; °
